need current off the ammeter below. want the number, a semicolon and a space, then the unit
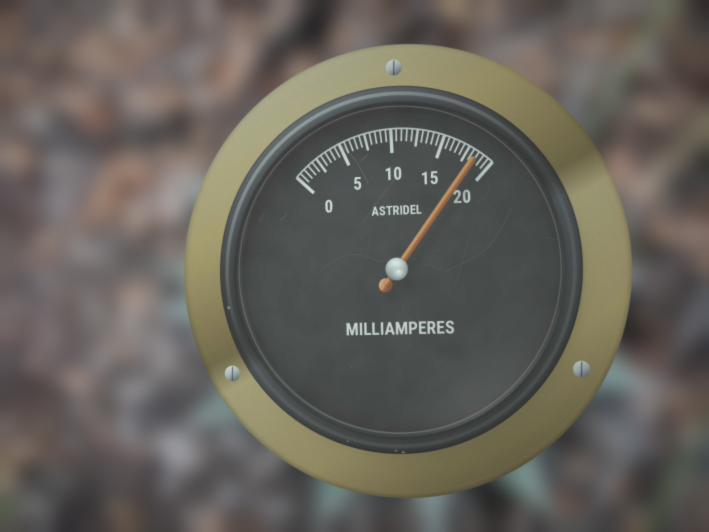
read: 18.5; mA
